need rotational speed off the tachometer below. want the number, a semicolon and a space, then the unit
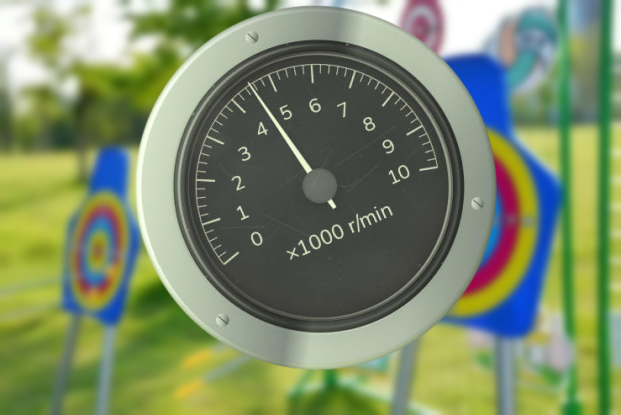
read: 4500; rpm
